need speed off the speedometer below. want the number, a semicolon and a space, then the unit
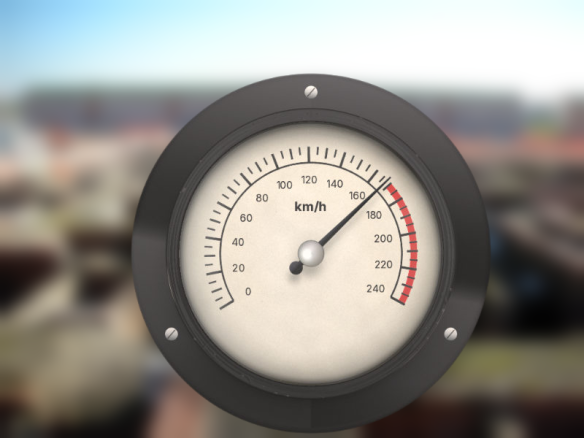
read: 167.5; km/h
